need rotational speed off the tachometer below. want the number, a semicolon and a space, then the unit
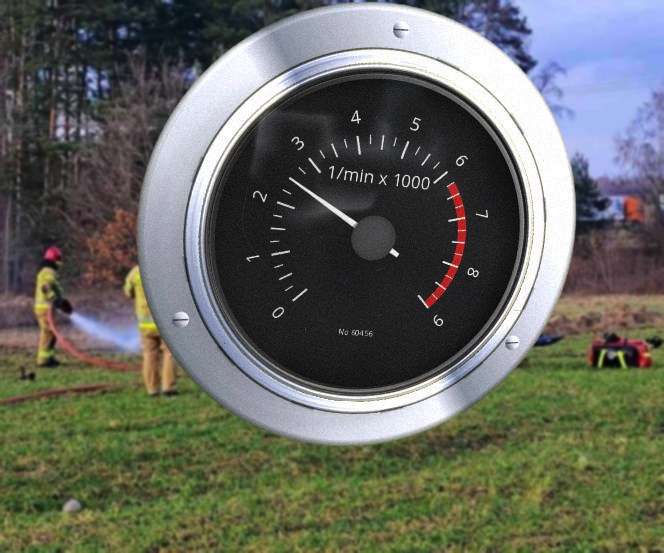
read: 2500; rpm
